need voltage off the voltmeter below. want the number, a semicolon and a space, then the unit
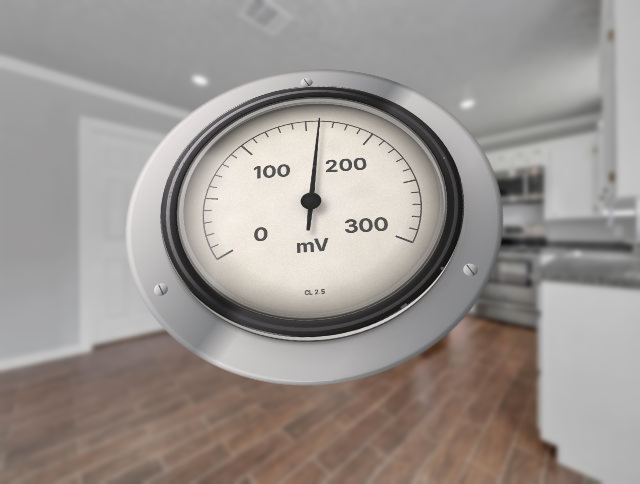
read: 160; mV
